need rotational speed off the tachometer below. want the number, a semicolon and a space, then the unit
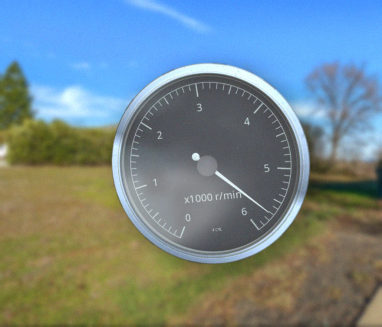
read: 5700; rpm
